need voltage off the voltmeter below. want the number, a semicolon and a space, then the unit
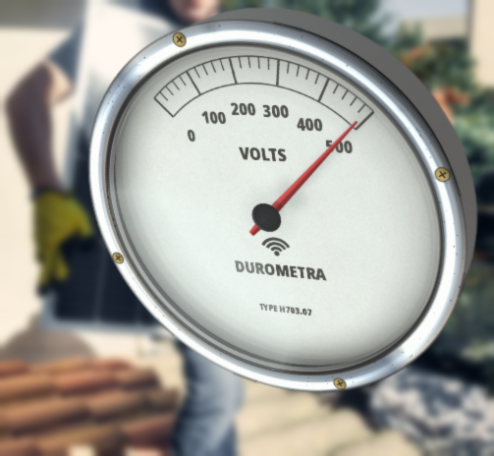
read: 490; V
